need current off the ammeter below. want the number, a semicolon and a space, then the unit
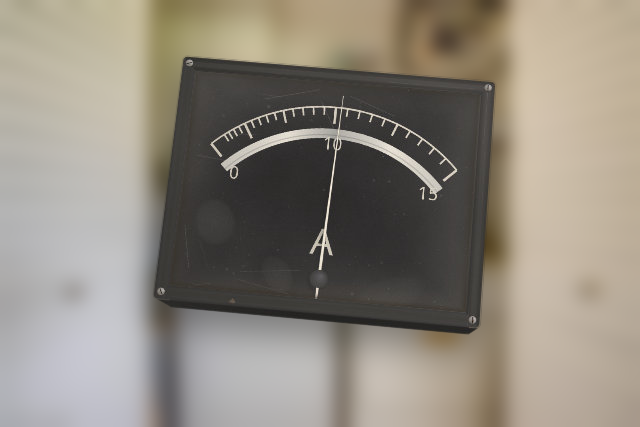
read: 10.25; A
